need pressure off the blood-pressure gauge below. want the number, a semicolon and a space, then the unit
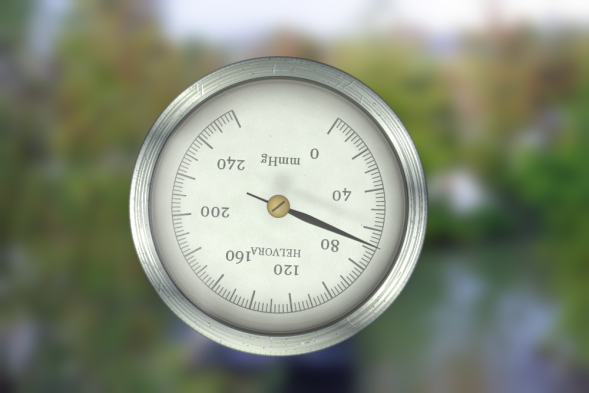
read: 68; mmHg
